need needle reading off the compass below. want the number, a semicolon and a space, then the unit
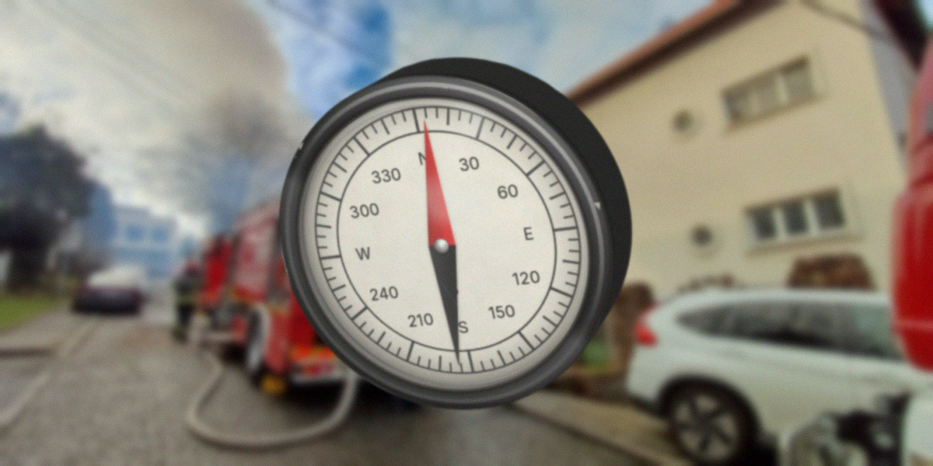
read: 5; °
